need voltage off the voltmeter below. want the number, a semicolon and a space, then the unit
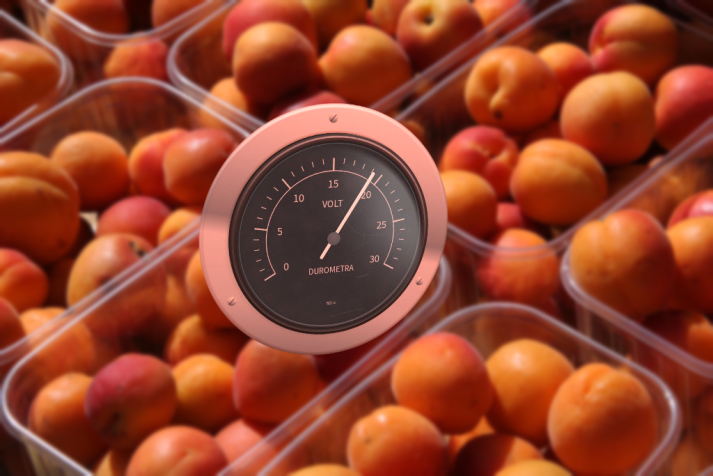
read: 19; V
